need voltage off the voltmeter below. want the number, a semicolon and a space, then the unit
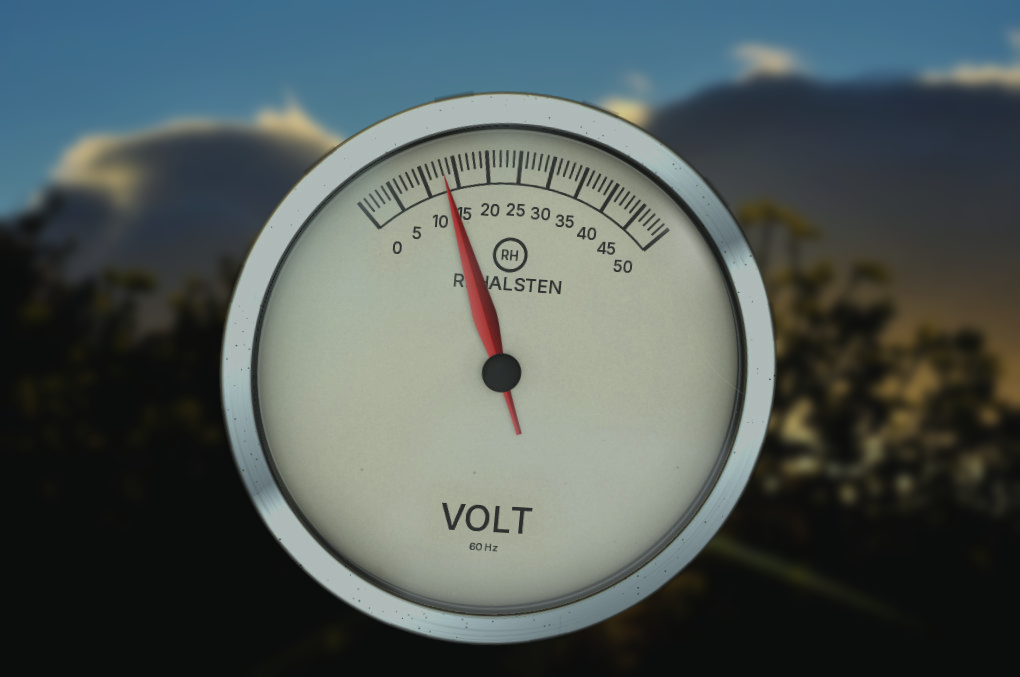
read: 13; V
